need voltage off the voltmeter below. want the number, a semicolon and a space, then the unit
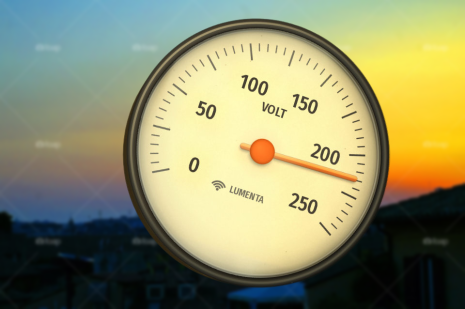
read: 215; V
